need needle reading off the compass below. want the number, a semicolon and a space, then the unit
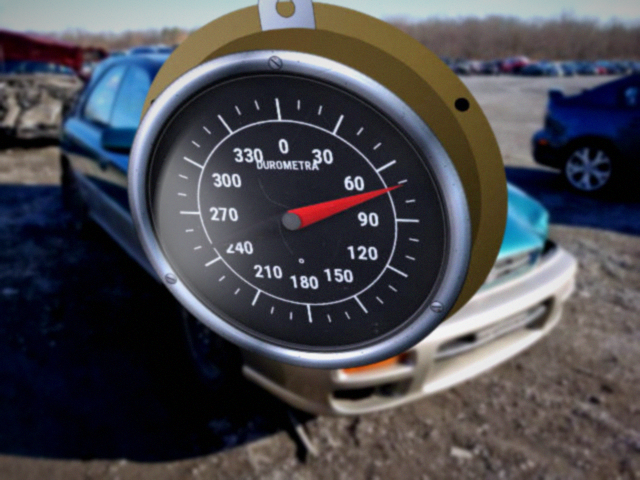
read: 70; °
